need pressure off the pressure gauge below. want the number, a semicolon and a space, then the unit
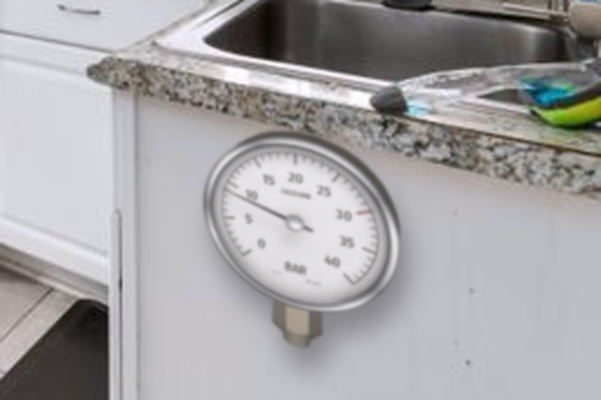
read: 9; bar
